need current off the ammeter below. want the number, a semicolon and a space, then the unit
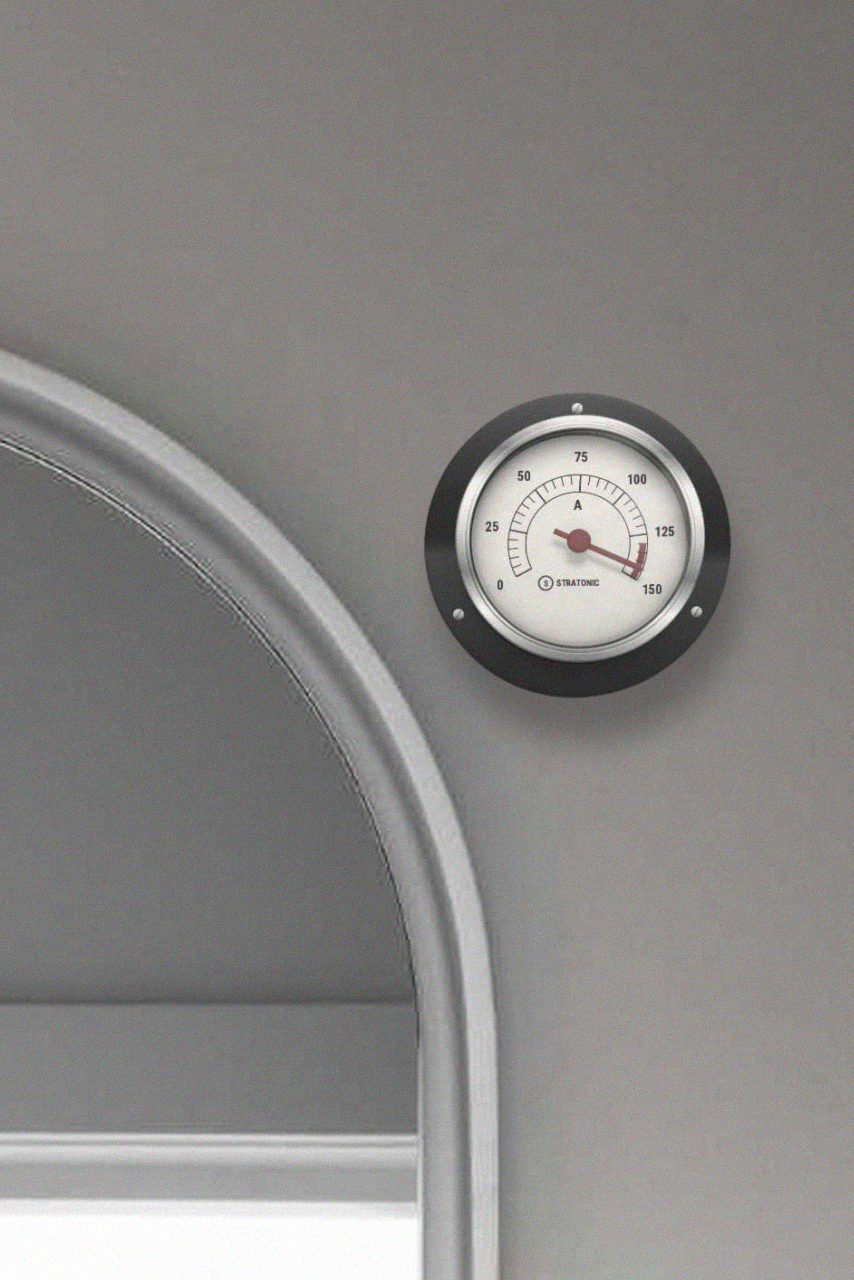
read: 145; A
